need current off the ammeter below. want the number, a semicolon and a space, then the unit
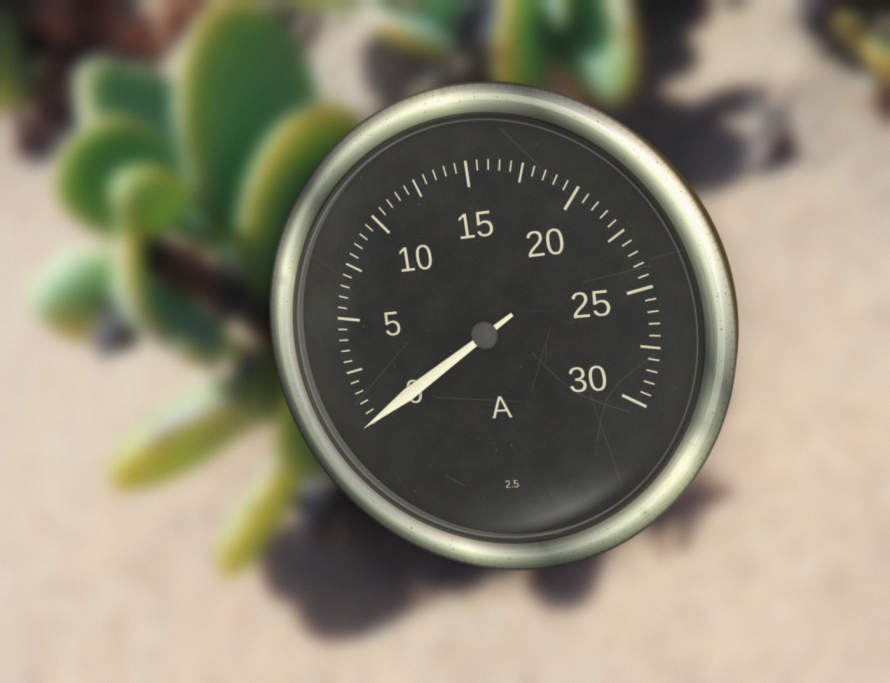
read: 0; A
